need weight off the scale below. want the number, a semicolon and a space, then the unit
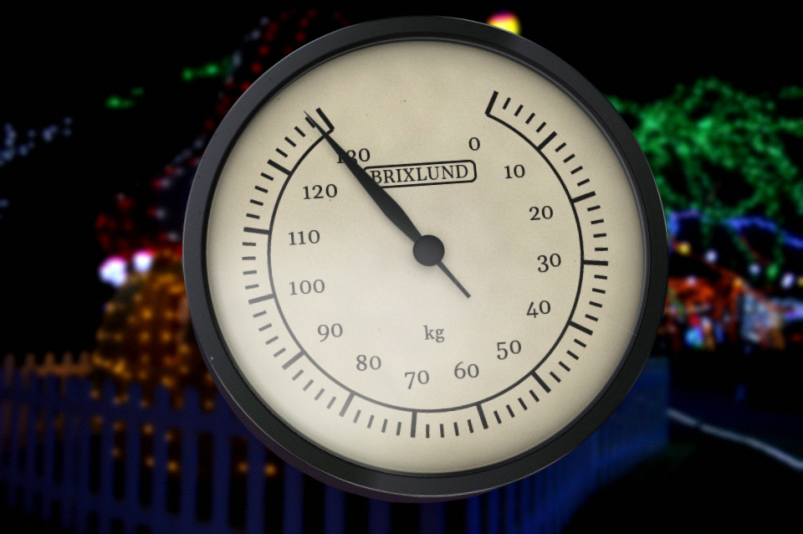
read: 128; kg
